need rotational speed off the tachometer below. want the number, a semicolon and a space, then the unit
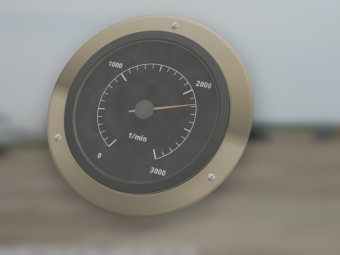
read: 2200; rpm
